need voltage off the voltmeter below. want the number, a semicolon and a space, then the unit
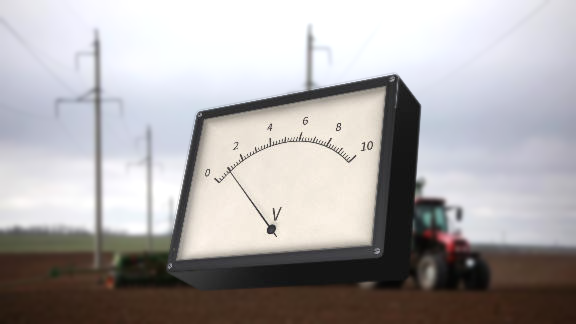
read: 1; V
